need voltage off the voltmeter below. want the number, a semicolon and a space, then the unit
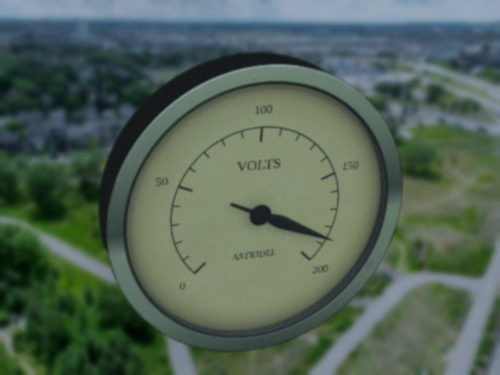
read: 185; V
